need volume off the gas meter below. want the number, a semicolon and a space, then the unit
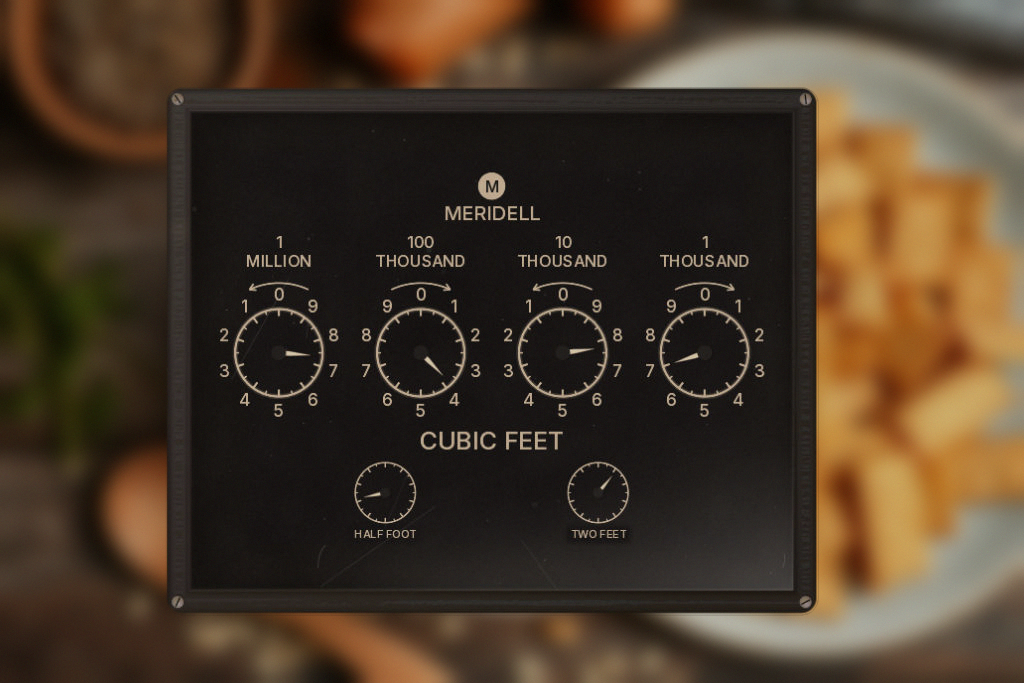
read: 737700; ft³
